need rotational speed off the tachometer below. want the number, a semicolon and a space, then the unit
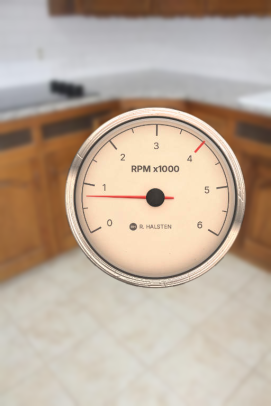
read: 750; rpm
